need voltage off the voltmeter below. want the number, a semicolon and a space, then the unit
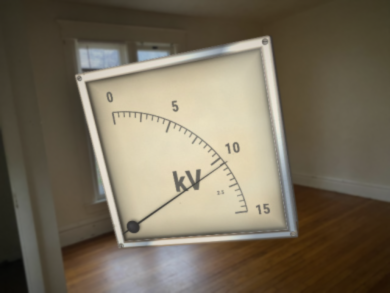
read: 10.5; kV
